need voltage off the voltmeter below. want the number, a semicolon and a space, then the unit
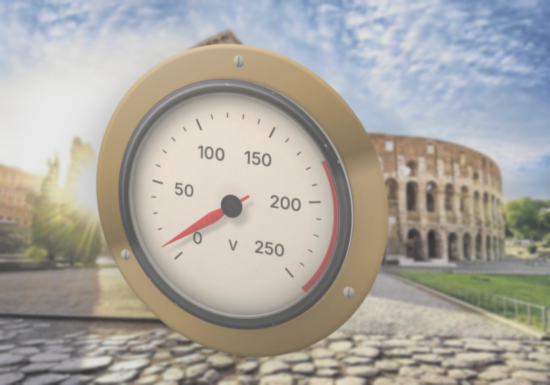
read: 10; V
